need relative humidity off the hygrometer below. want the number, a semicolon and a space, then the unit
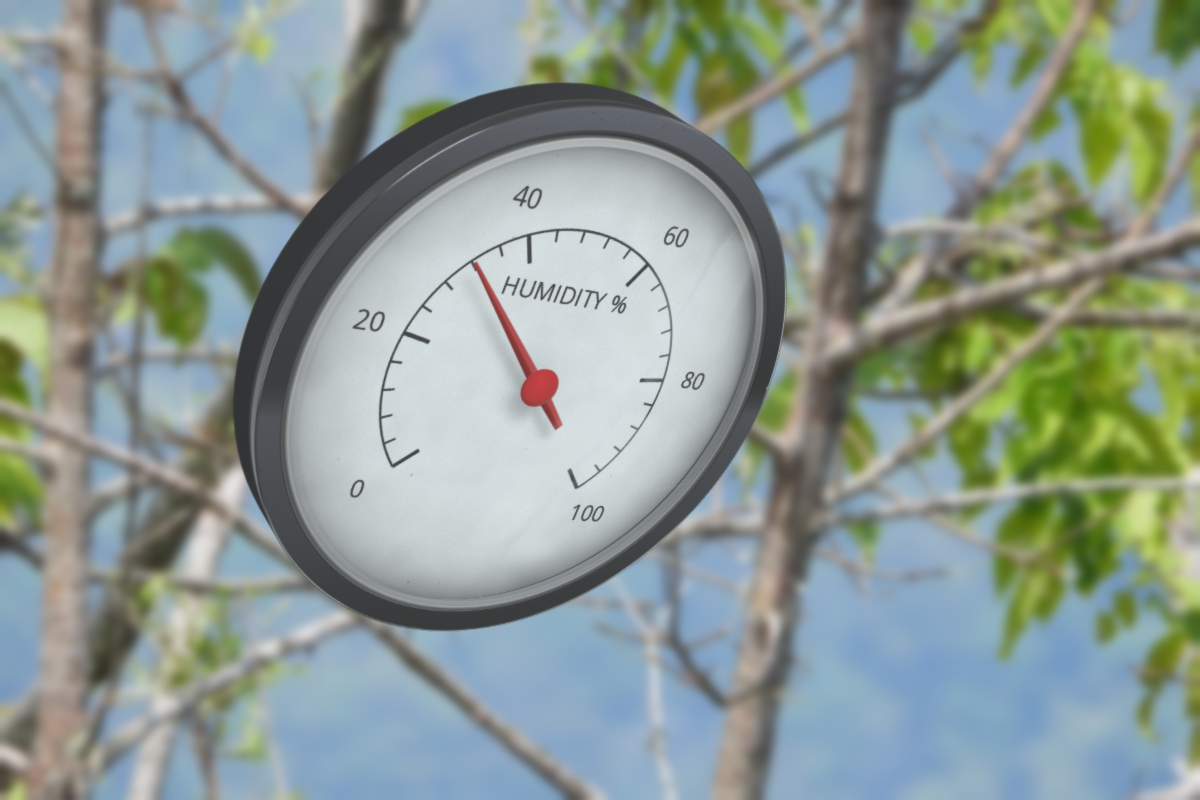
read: 32; %
